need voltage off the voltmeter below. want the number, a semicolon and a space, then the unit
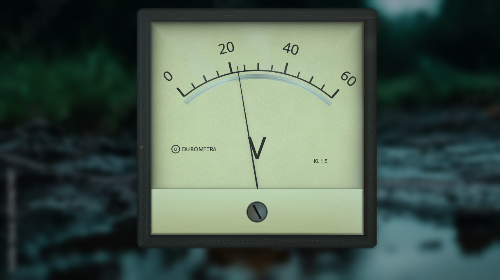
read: 22.5; V
